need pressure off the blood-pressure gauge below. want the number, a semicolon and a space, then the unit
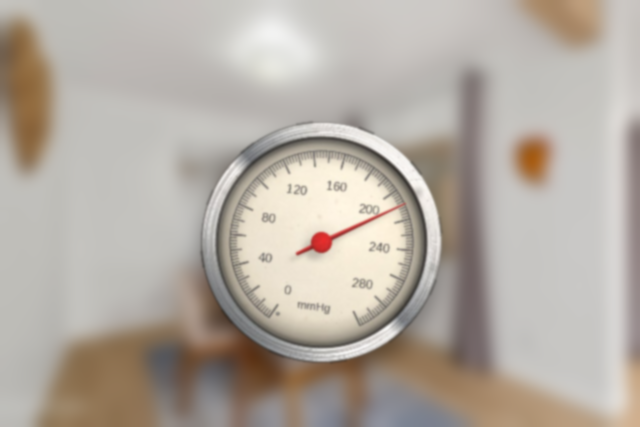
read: 210; mmHg
